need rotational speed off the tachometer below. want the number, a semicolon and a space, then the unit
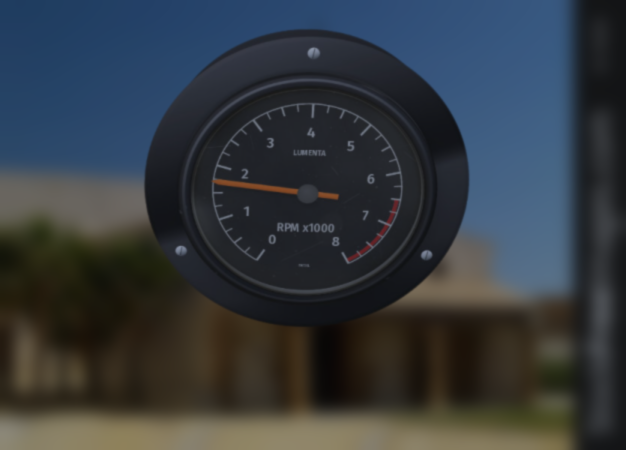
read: 1750; rpm
